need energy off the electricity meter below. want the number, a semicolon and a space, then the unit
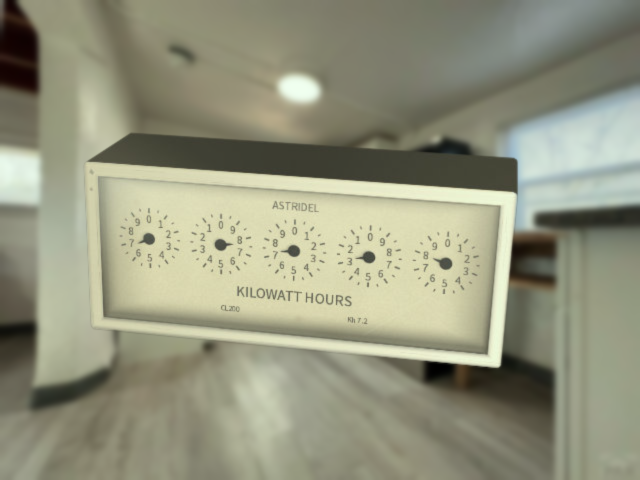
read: 67728; kWh
